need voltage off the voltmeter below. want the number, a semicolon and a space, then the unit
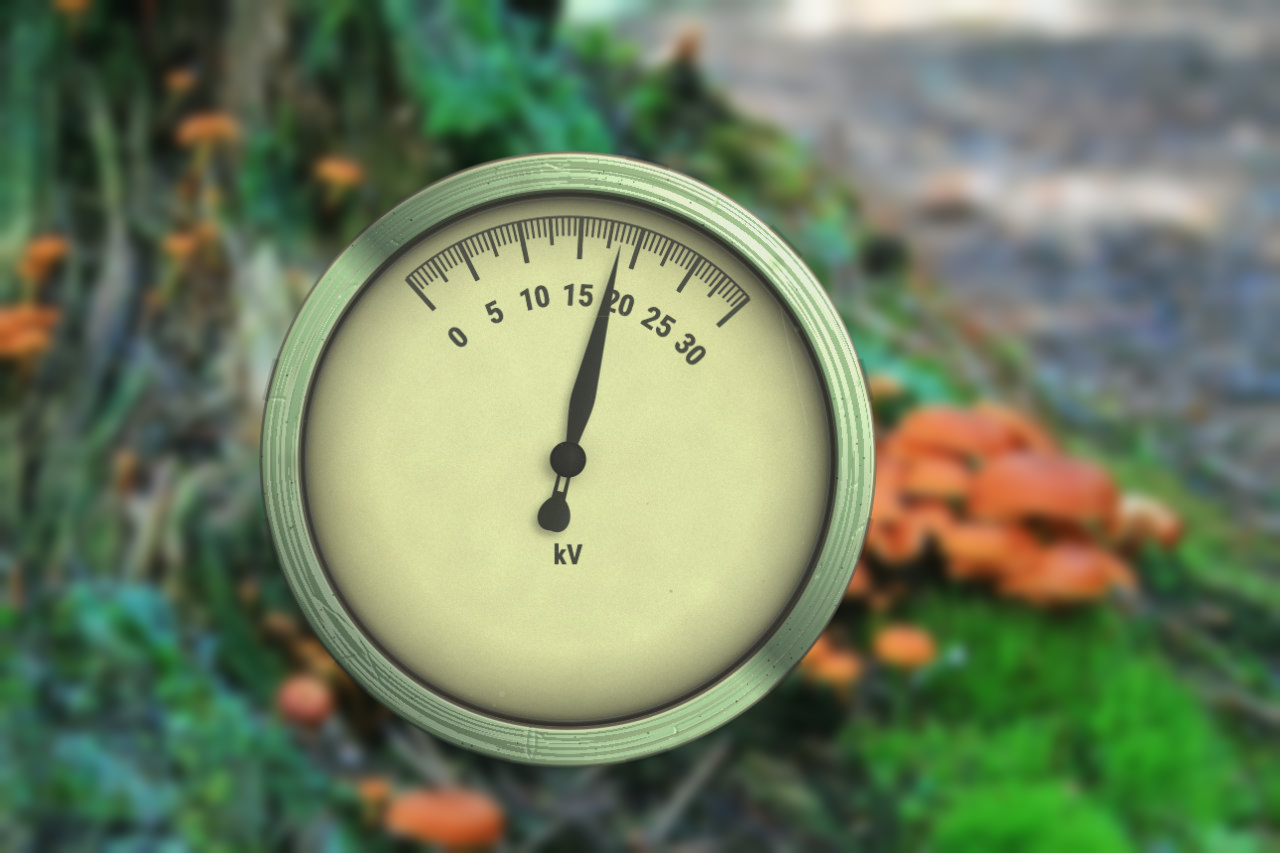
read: 18.5; kV
